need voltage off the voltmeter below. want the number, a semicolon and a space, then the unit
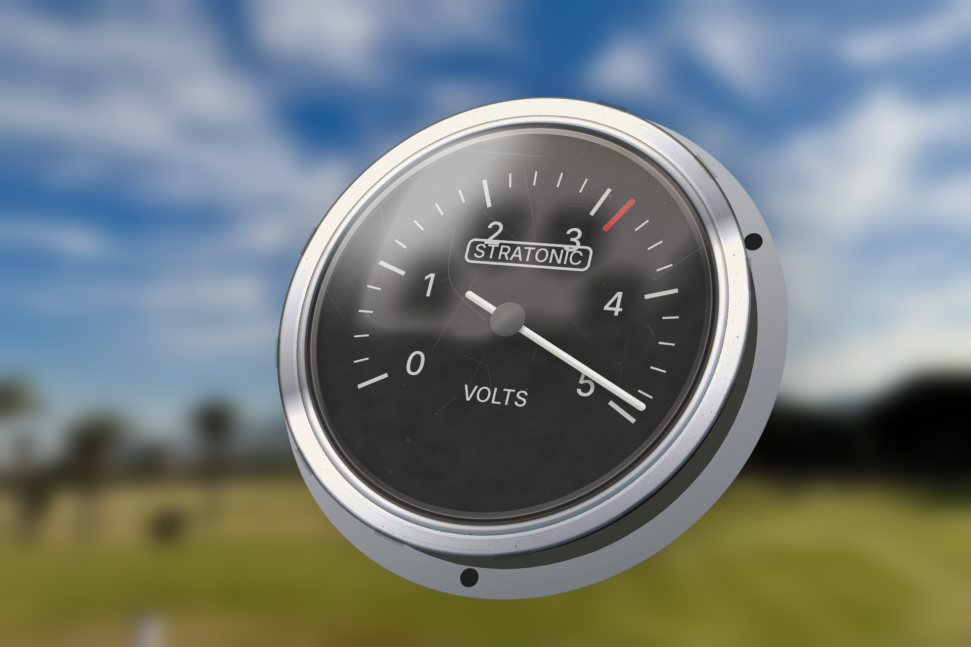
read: 4.9; V
